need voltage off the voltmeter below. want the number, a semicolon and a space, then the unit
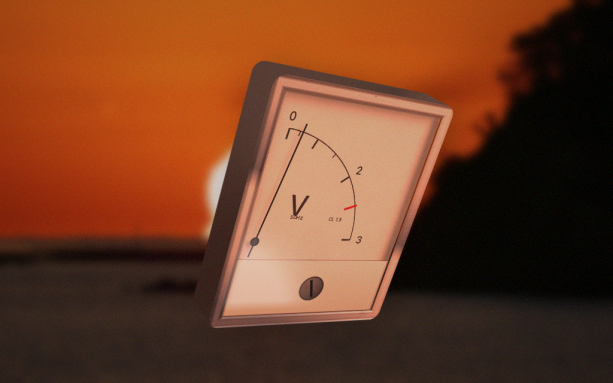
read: 0.5; V
